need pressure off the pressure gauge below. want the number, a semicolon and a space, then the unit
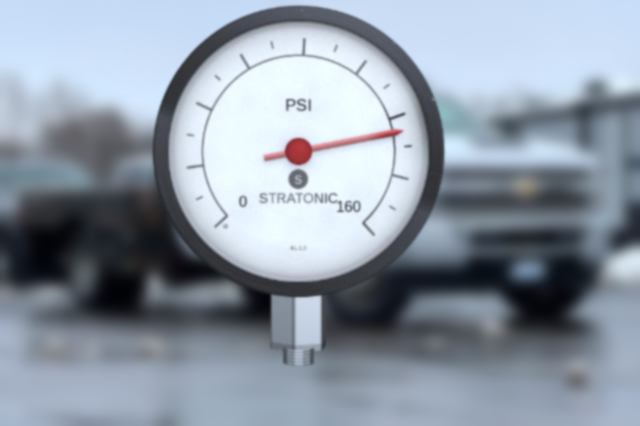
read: 125; psi
